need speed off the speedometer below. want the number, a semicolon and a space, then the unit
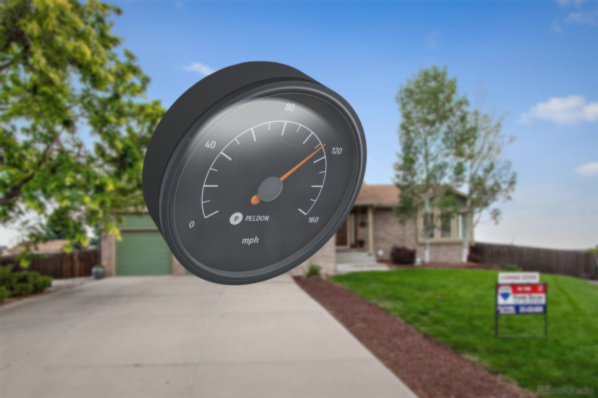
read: 110; mph
